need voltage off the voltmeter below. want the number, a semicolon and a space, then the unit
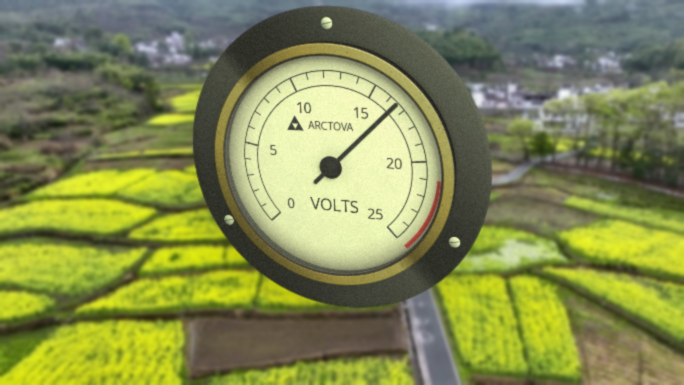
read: 16.5; V
